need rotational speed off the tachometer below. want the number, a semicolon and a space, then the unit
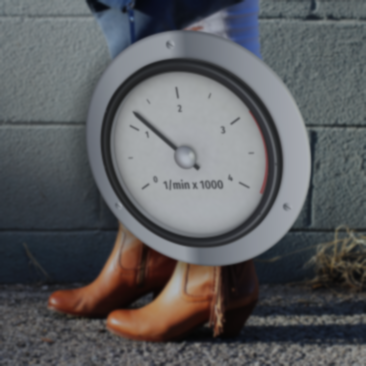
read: 1250; rpm
